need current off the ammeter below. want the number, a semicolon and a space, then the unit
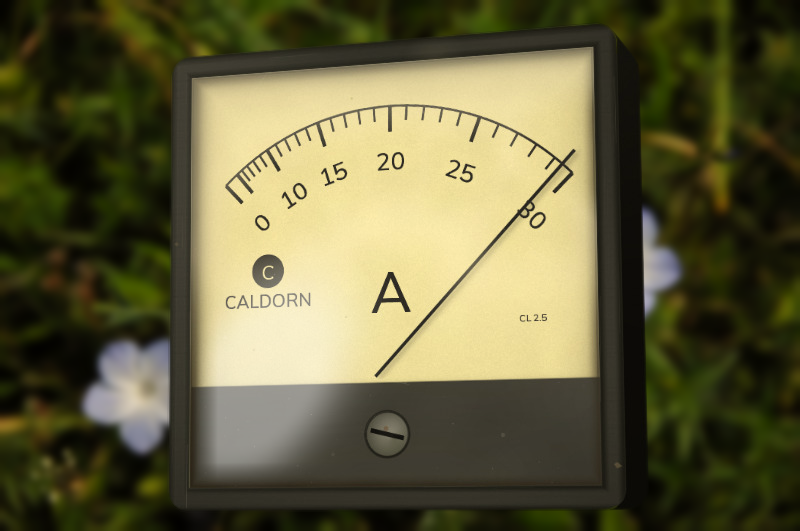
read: 29.5; A
